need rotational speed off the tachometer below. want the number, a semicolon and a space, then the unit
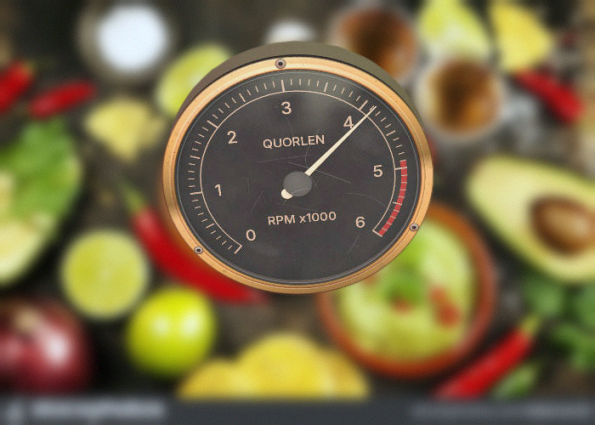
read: 4100; rpm
